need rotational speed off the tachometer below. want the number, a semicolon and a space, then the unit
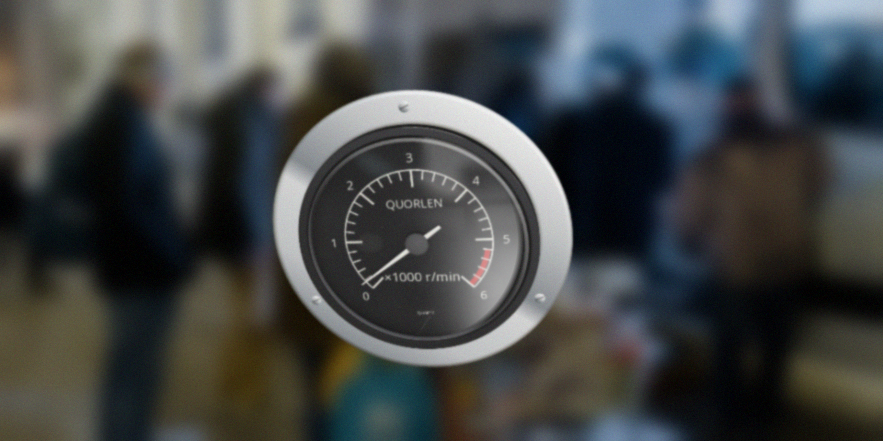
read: 200; rpm
